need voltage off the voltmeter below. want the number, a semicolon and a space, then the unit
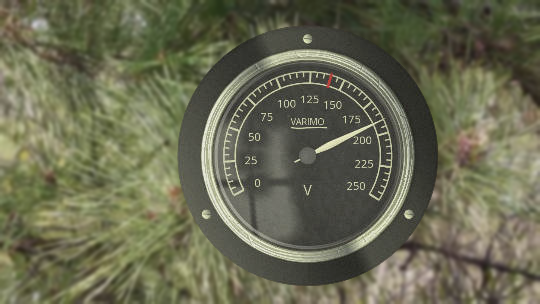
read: 190; V
